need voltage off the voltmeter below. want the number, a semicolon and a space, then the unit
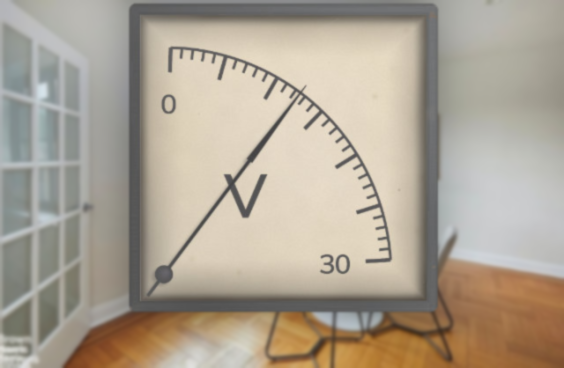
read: 12.5; V
